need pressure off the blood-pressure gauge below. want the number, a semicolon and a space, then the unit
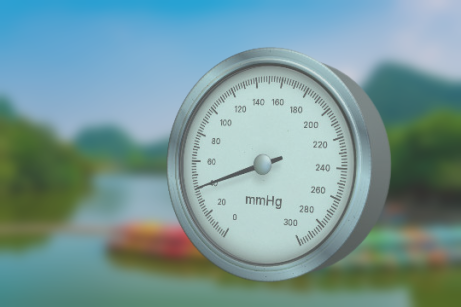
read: 40; mmHg
